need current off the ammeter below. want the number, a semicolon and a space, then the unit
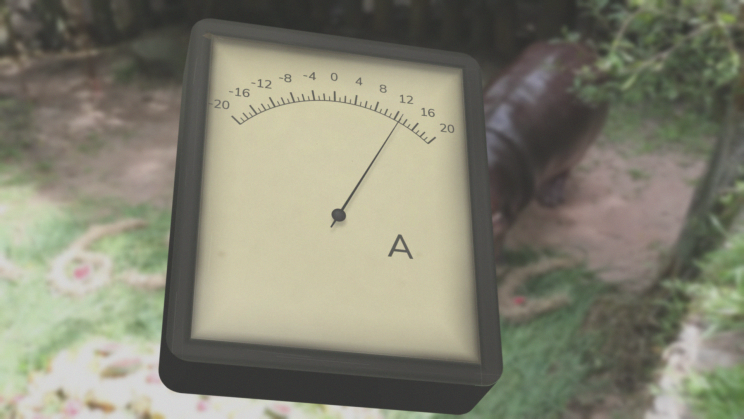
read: 13; A
